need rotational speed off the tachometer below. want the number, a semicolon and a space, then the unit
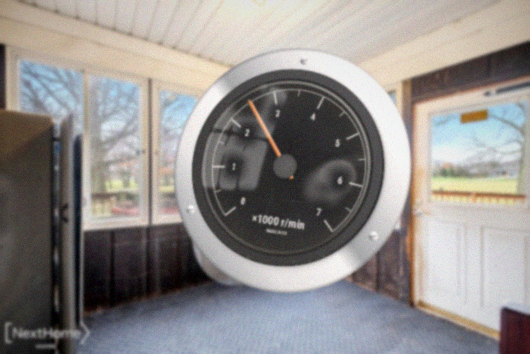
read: 2500; rpm
